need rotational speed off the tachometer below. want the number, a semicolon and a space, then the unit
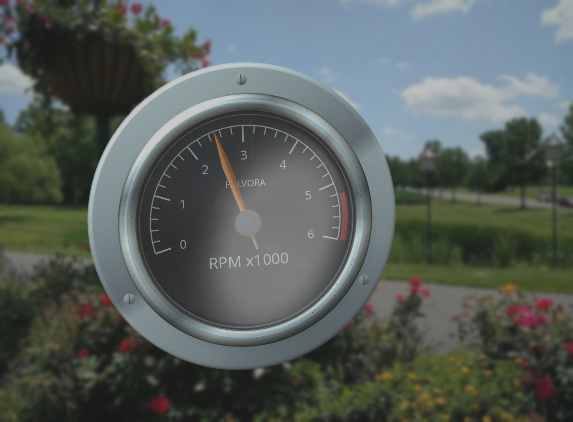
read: 2500; rpm
